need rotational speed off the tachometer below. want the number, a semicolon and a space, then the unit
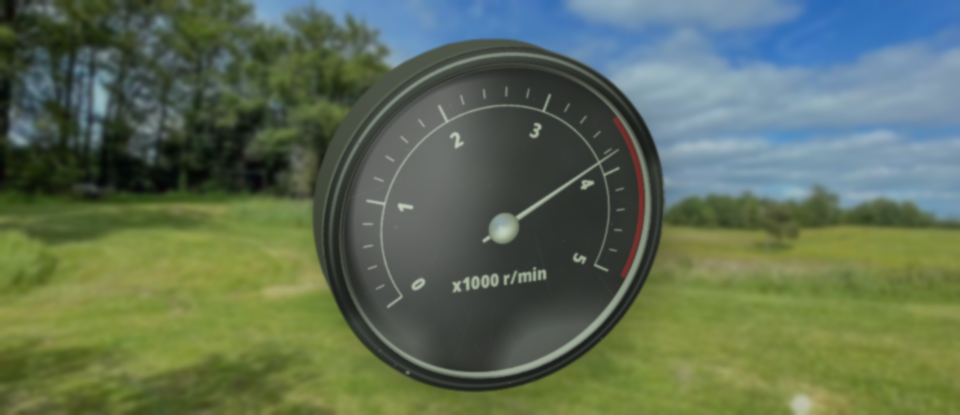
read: 3800; rpm
